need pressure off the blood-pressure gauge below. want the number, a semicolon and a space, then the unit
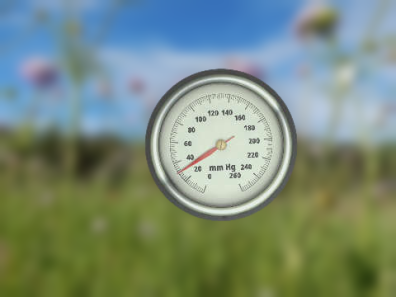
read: 30; mmHg
